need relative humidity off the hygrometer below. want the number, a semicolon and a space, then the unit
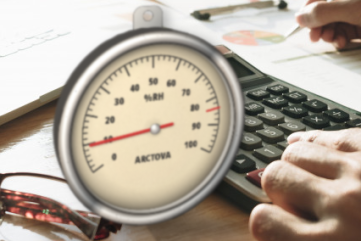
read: 10; %
